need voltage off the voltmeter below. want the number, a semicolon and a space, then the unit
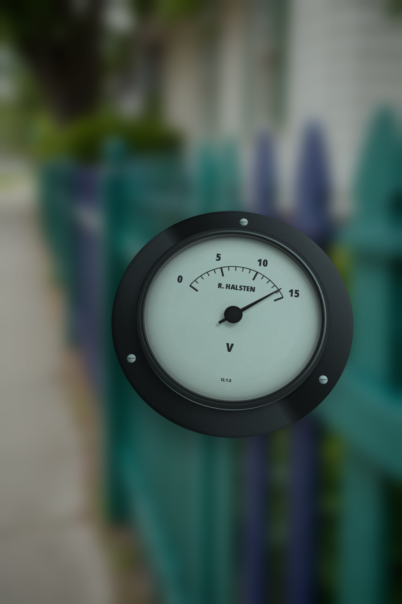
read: 14; V
